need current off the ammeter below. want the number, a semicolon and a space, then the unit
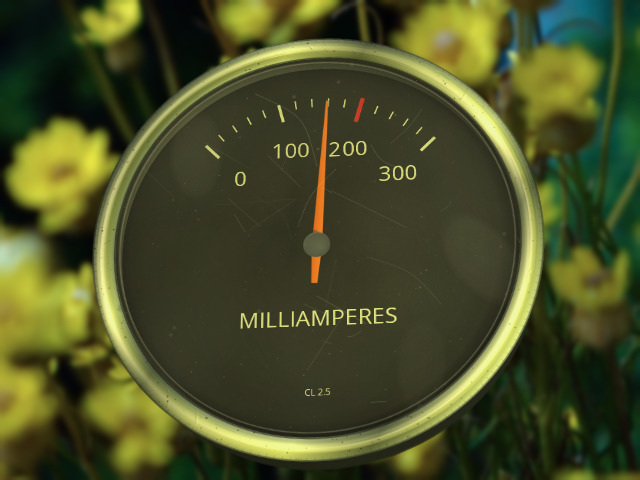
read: 160; mA
